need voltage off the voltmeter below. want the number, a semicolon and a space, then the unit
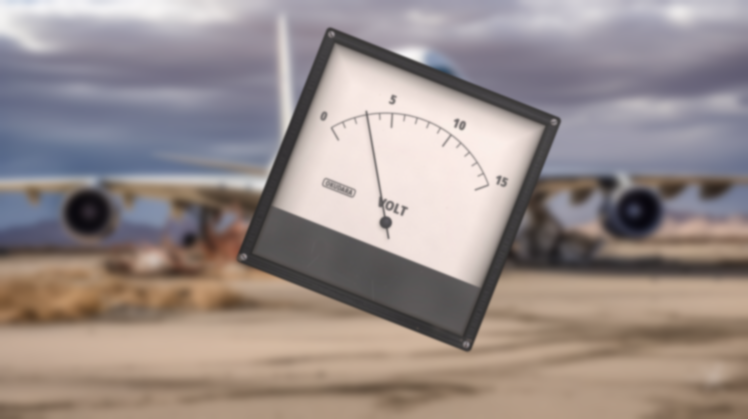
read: 3; V
